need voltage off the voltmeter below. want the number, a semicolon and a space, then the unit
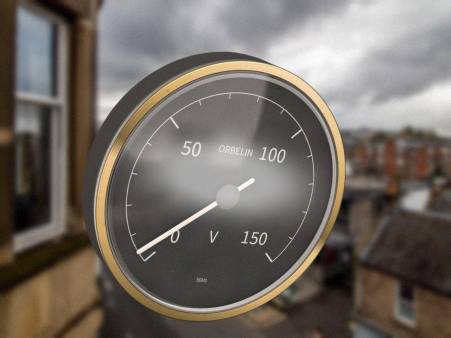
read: 5; V
